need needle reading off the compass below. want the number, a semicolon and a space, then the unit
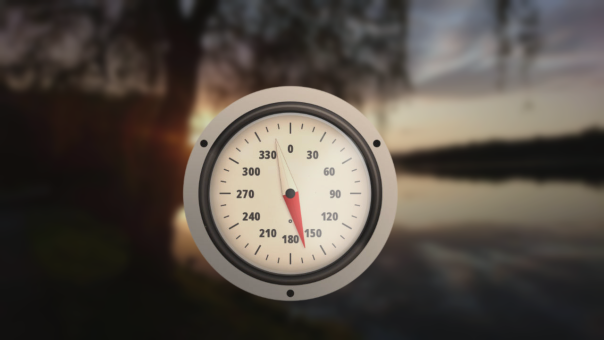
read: 165; °
